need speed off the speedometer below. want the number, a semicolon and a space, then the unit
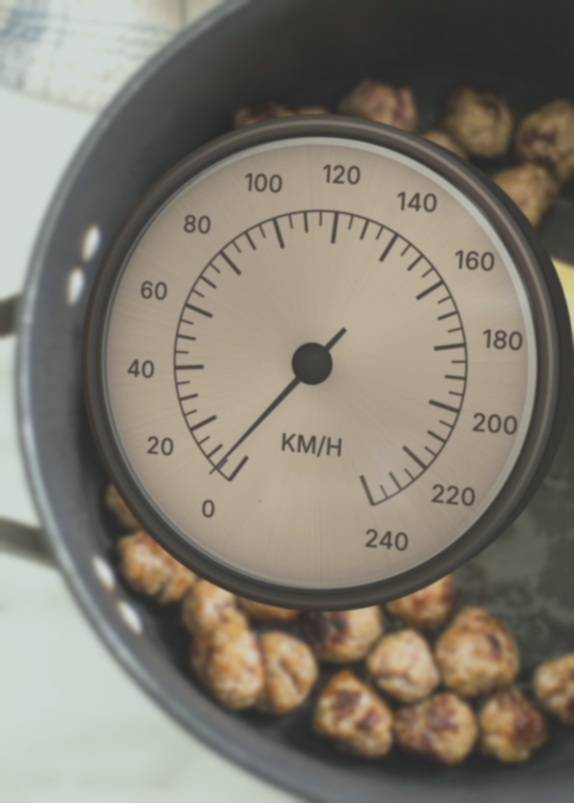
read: 5; km/h
